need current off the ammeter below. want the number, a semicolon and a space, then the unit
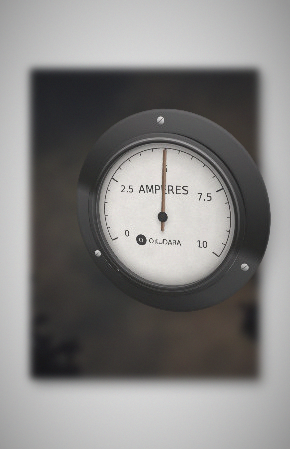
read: 5; A
